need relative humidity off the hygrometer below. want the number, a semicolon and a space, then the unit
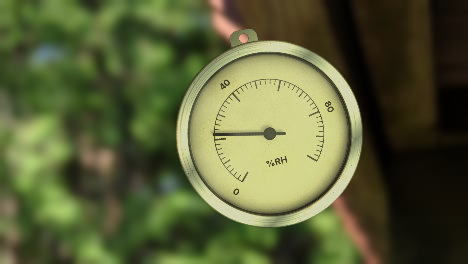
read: 22; %
